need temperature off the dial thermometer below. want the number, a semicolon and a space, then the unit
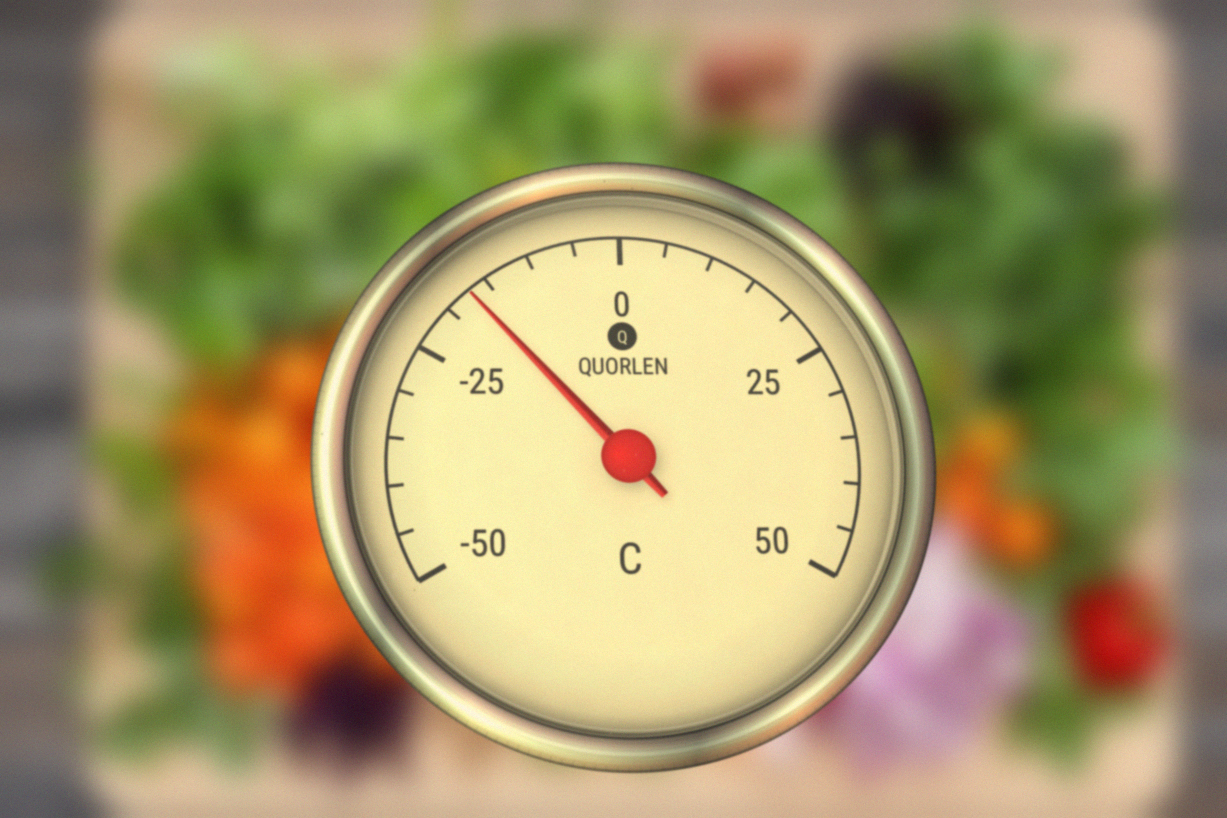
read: -17.5; °C
